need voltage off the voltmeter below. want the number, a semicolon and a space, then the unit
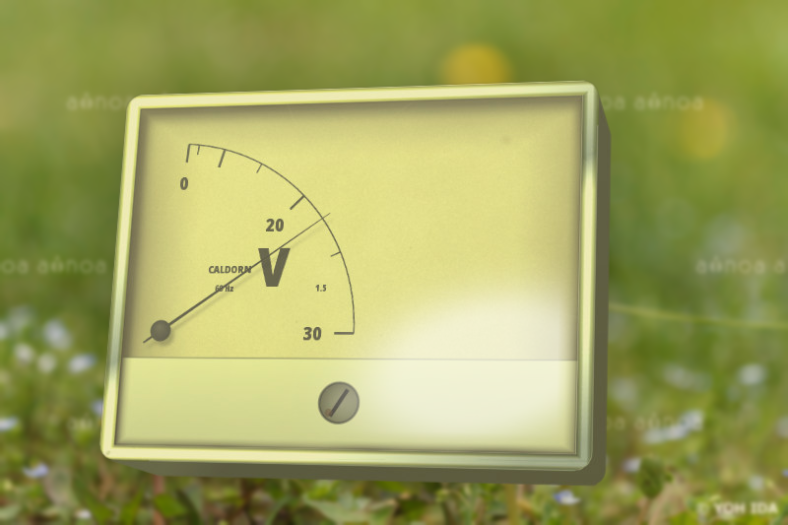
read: 22.5; V
